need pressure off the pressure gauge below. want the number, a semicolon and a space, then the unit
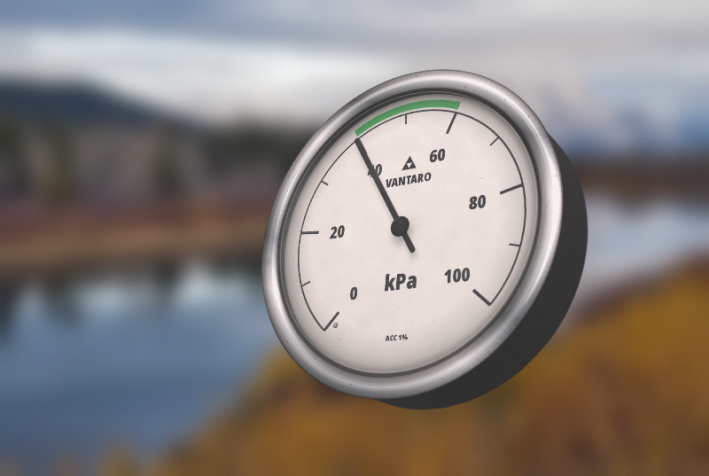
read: 40; kPa
